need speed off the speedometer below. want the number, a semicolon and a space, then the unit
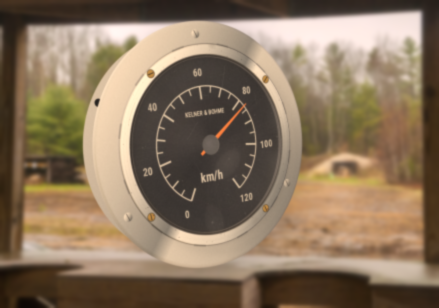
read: 82.5; km/h
